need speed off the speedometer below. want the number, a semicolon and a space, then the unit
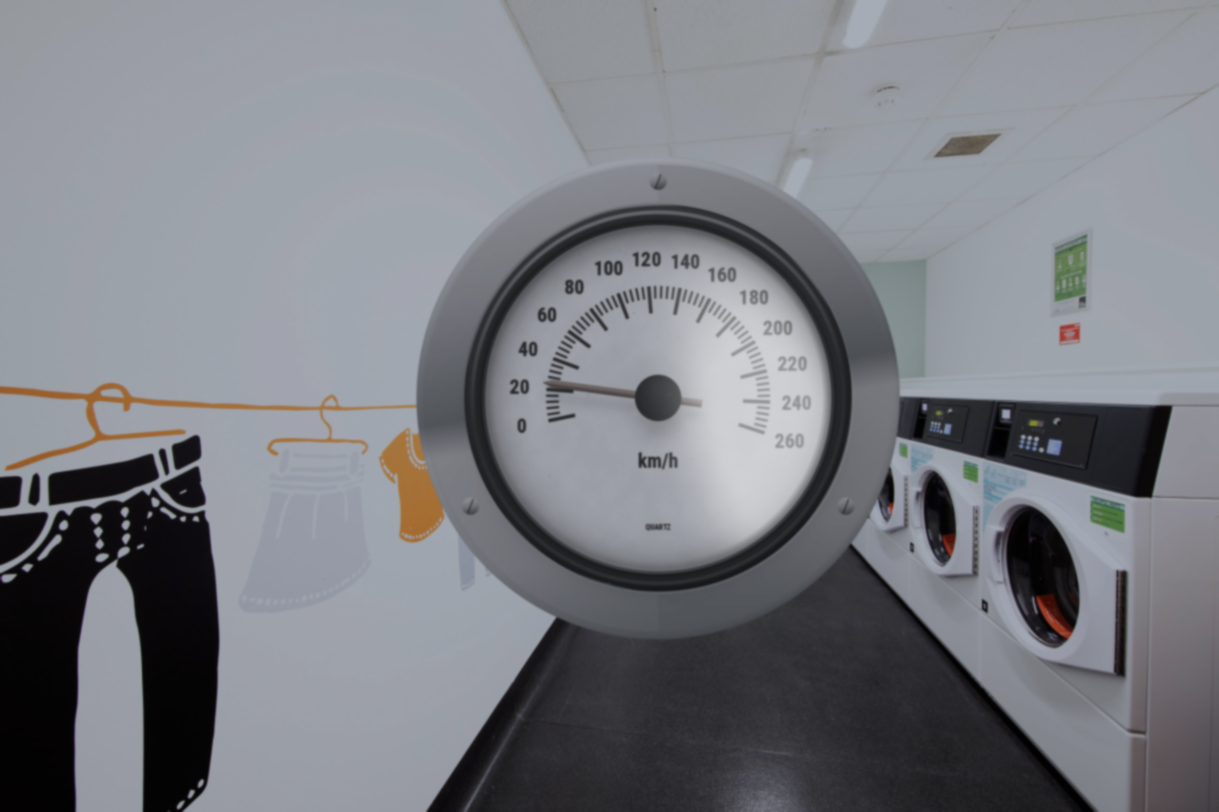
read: 24; km/h
